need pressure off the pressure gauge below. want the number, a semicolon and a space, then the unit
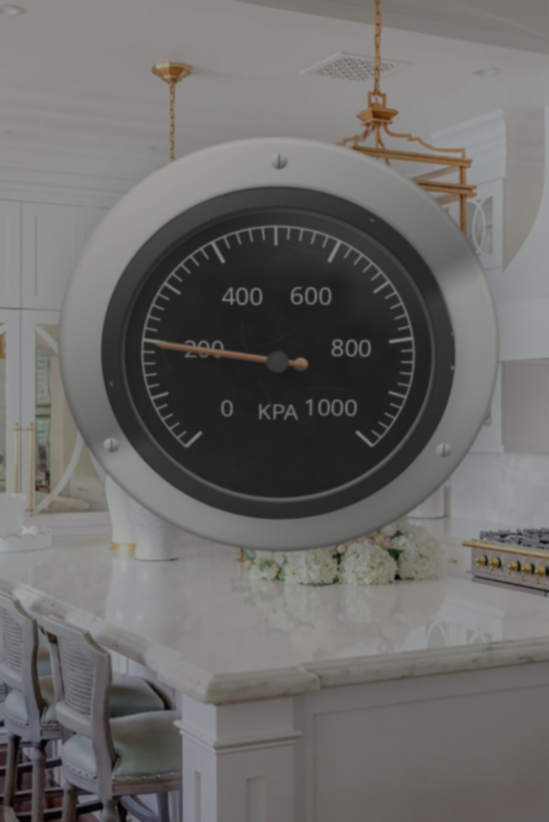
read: 200; kPa
